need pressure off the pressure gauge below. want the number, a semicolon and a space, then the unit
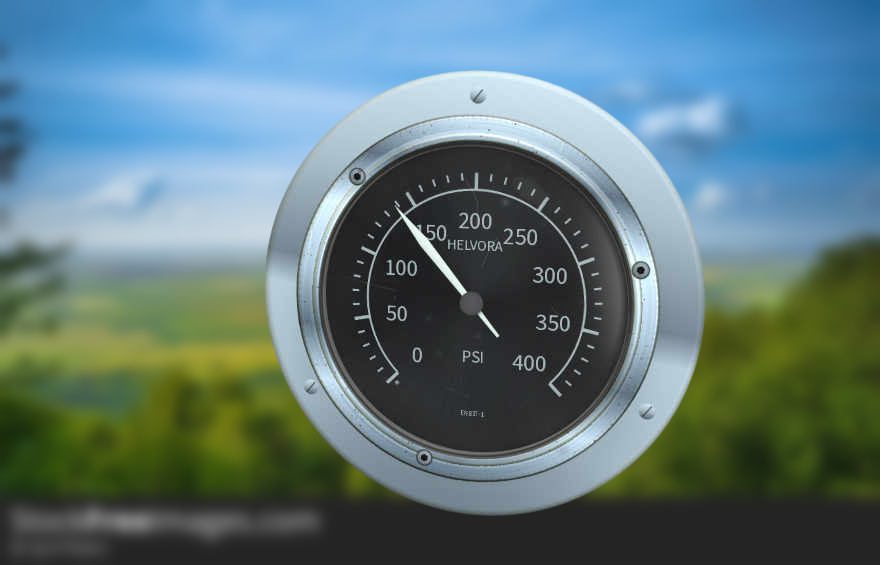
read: 140; psi
